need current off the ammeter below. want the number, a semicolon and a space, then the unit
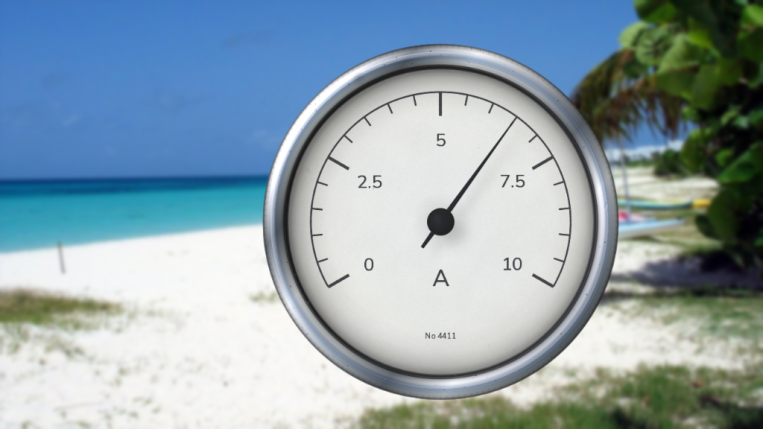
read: 6.5; A
